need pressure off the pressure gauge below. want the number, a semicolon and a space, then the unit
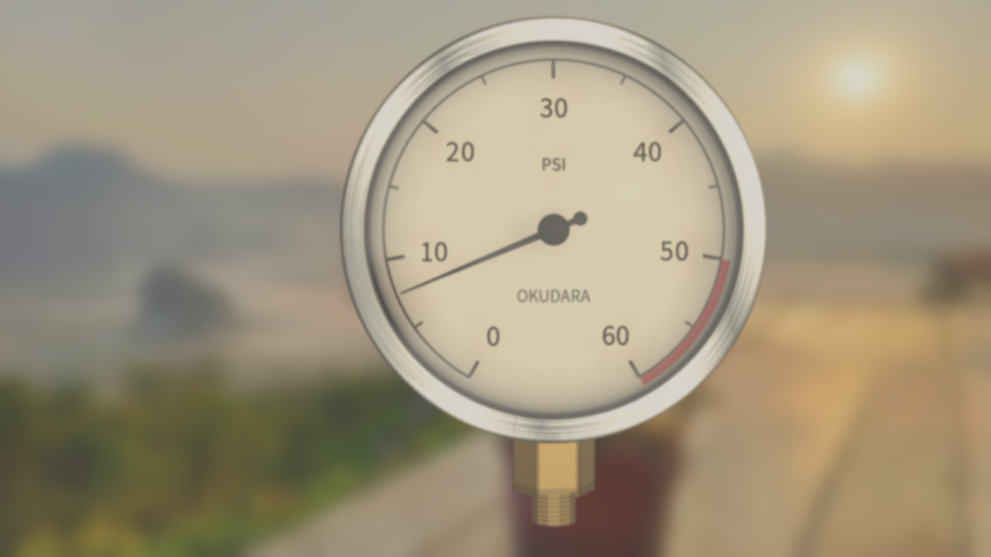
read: 7.5; psi
